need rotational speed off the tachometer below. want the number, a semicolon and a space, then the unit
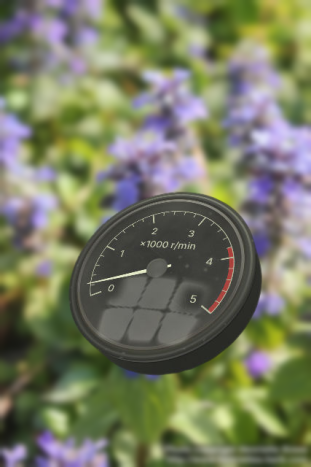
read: 200; rpm
